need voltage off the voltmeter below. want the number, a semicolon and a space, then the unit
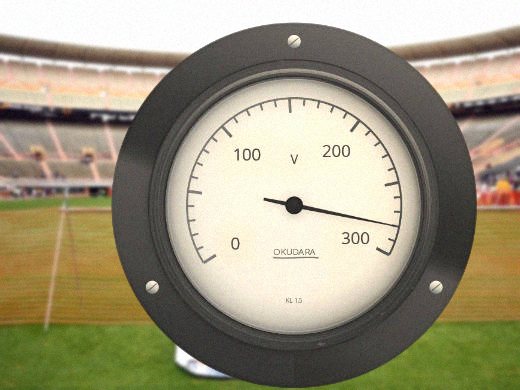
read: 280; V
